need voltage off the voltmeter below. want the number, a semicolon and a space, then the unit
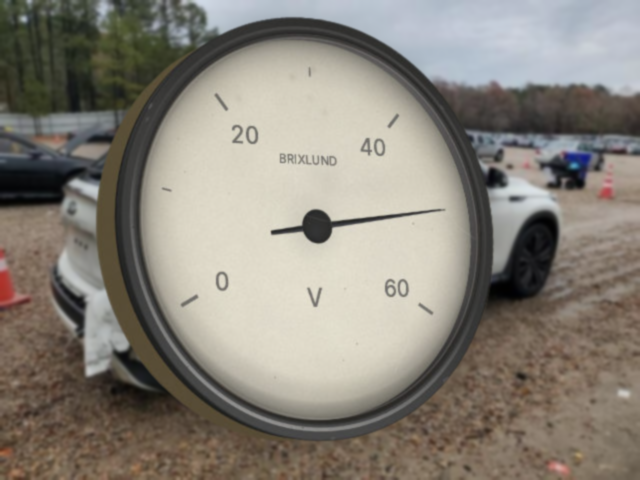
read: 50; V
